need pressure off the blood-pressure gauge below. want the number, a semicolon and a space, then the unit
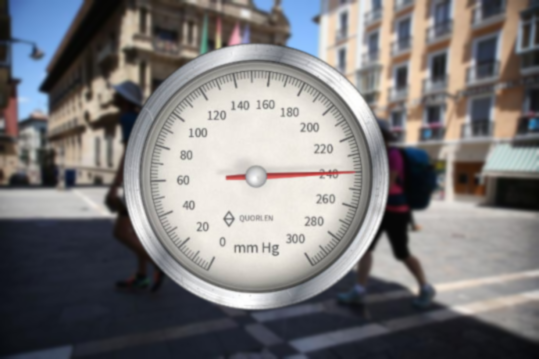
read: 240; mmHg
